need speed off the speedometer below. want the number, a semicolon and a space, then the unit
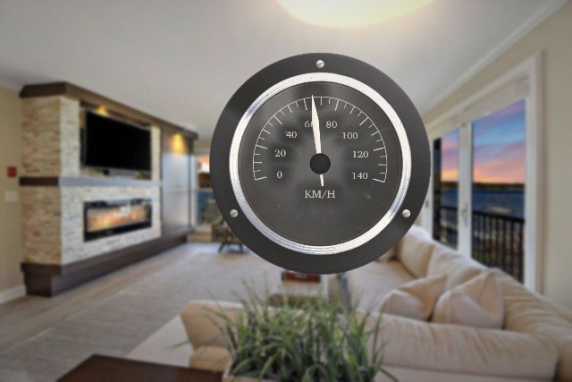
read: 65; km/h
